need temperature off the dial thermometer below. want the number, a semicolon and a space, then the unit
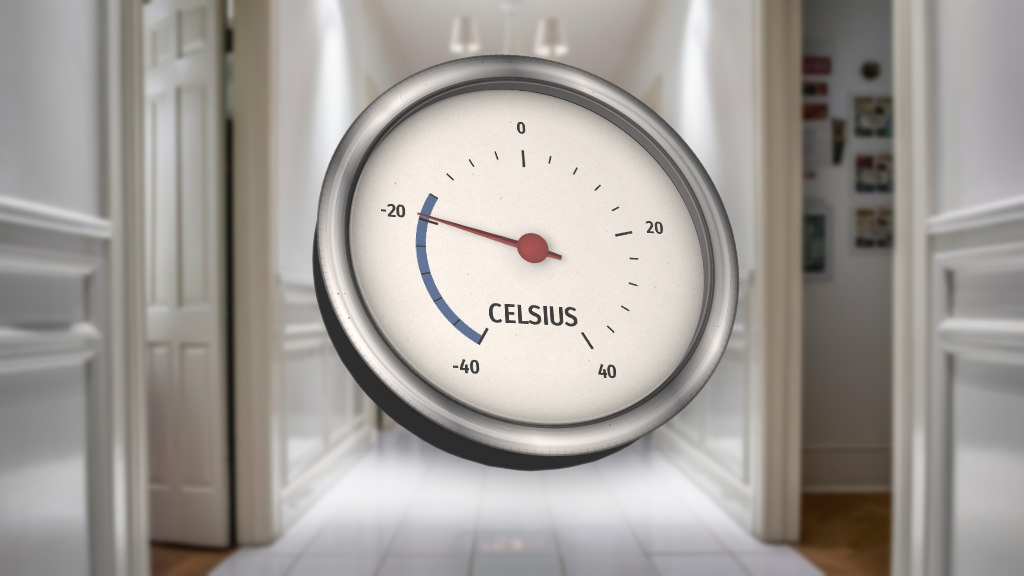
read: -20; °C
